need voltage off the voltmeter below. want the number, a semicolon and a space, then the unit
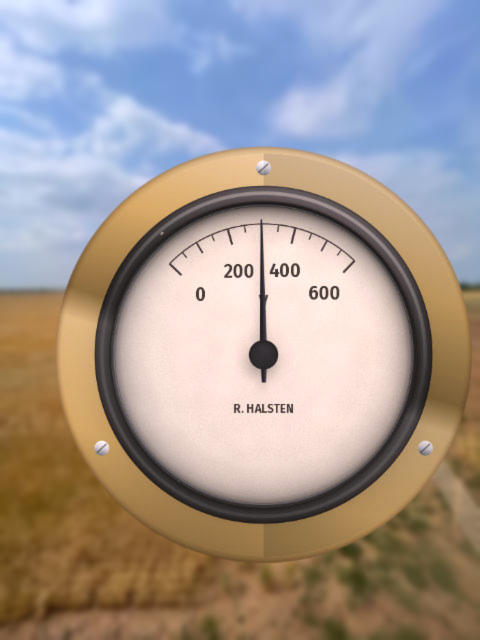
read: 300; V
